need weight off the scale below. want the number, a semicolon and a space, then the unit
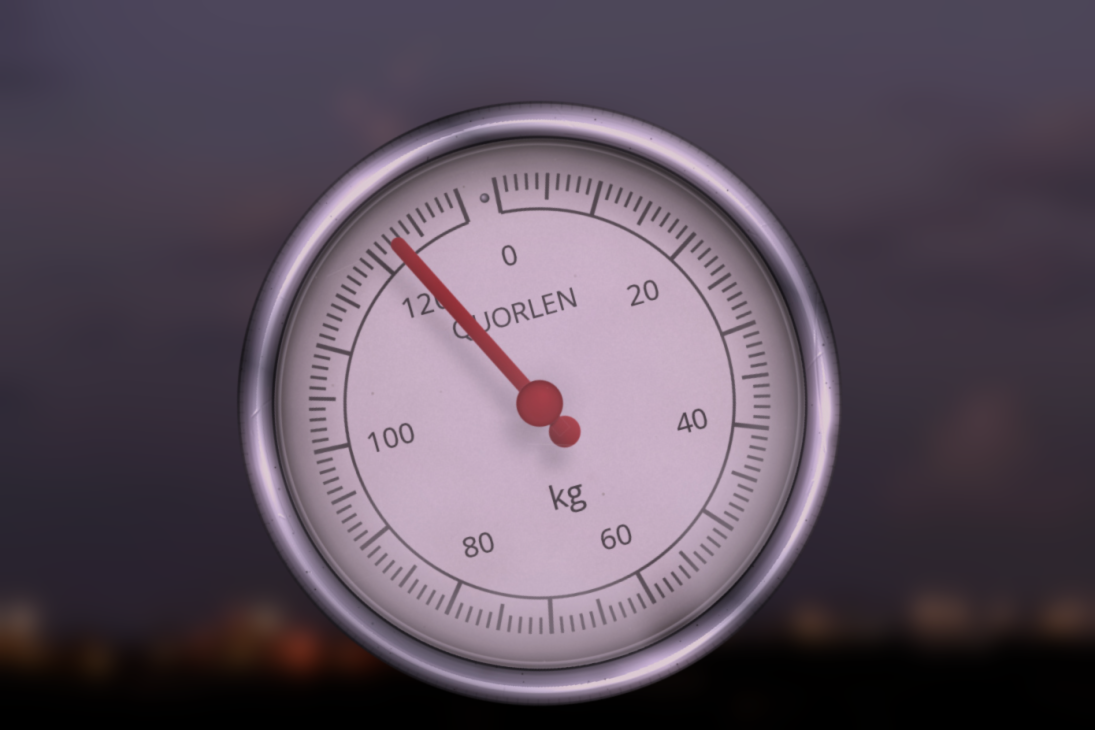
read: 122.5; kg
